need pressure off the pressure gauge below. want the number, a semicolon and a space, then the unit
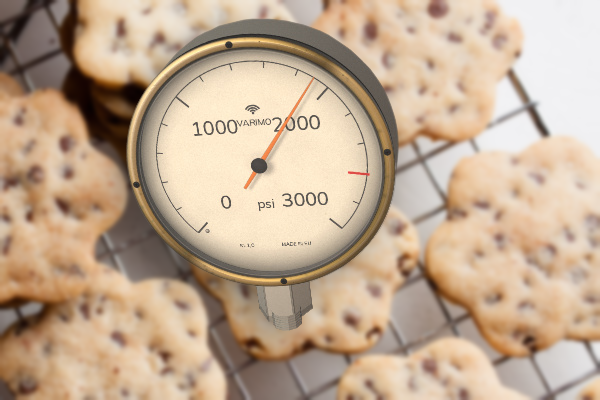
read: 1900; psi
